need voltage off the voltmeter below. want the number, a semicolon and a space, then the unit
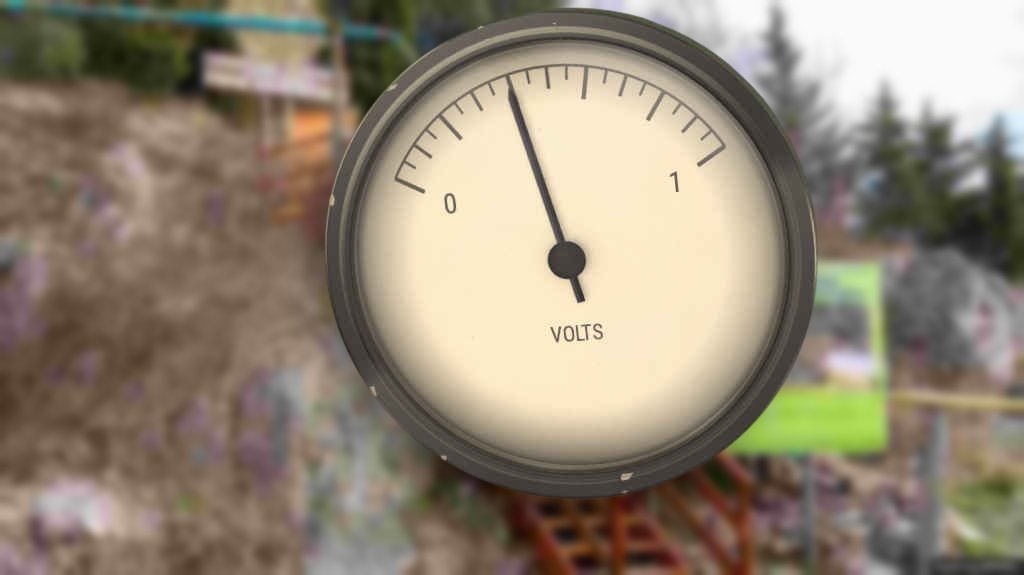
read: 0.4; V
